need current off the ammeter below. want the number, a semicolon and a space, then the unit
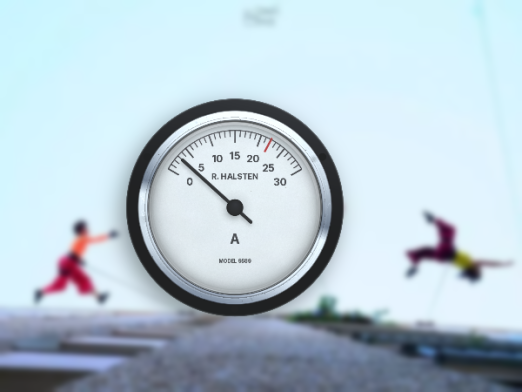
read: 3; A
